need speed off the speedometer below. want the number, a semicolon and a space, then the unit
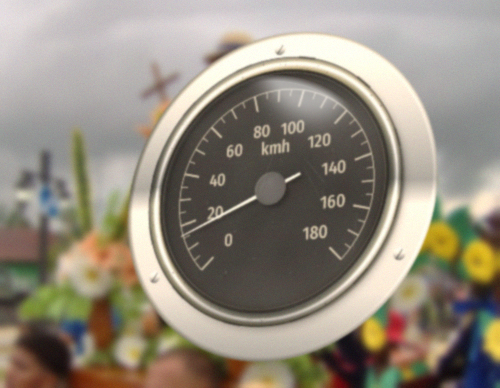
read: 15; km/h
